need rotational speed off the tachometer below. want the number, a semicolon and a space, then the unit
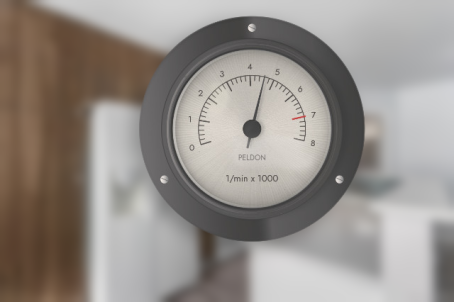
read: 4600; rpm
